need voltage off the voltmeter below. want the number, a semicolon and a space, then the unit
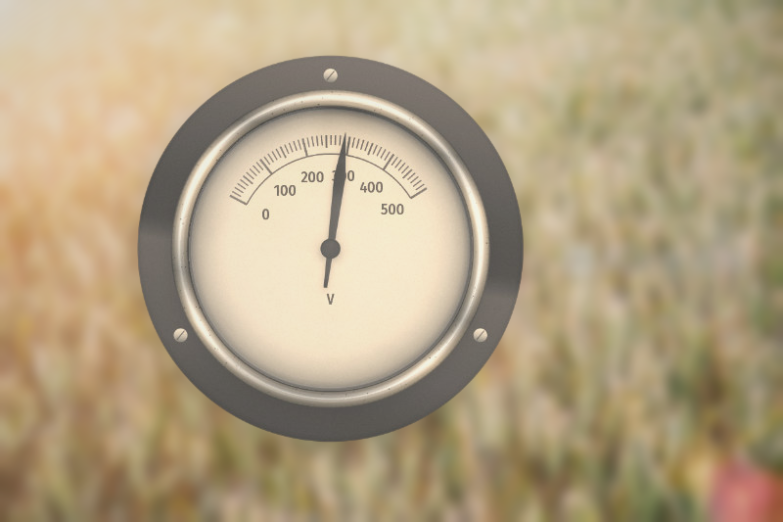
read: 290; V
